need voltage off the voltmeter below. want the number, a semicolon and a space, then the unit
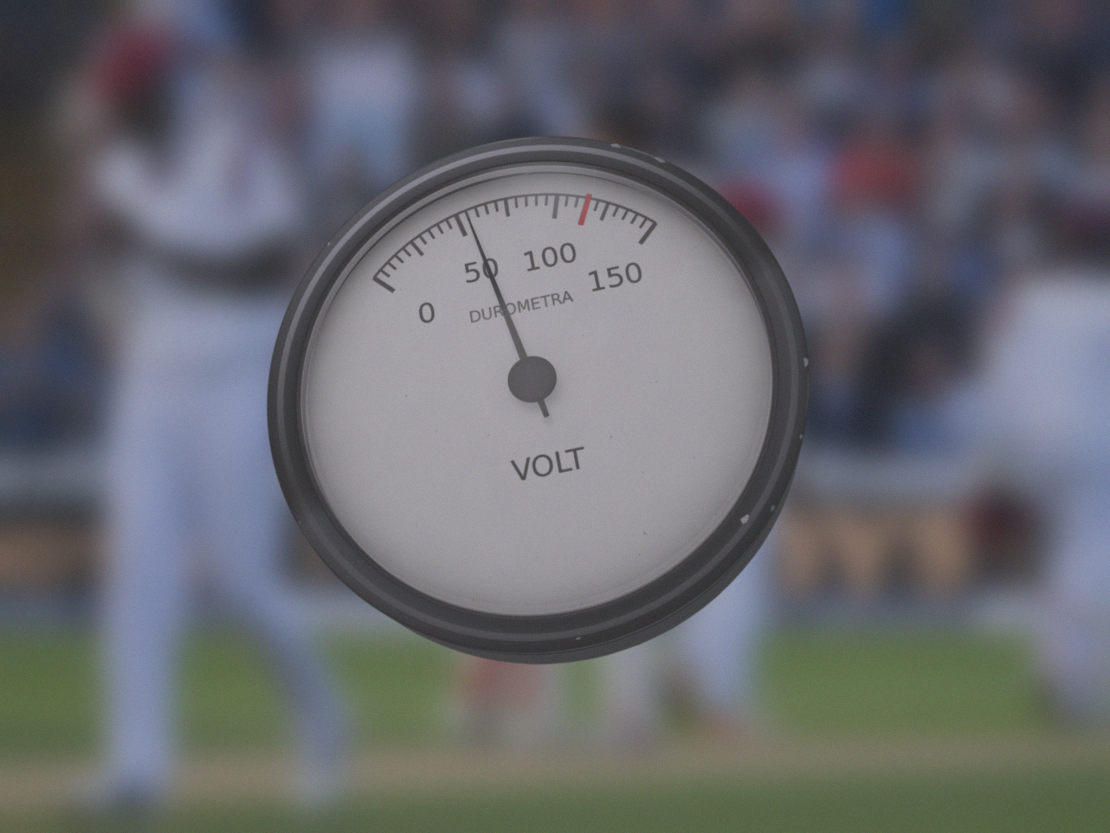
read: 55; V
